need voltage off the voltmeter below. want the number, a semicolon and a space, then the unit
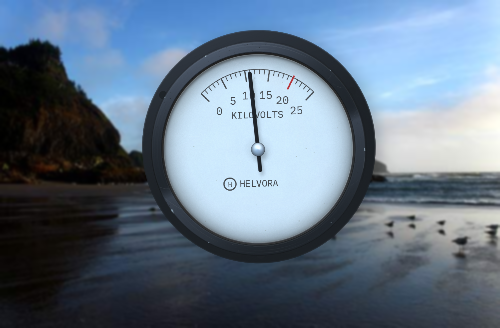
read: 11; kV
